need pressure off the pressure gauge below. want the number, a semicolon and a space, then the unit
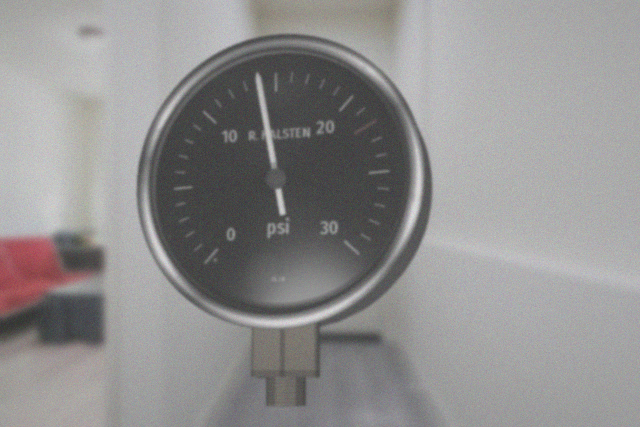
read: 14; psi
